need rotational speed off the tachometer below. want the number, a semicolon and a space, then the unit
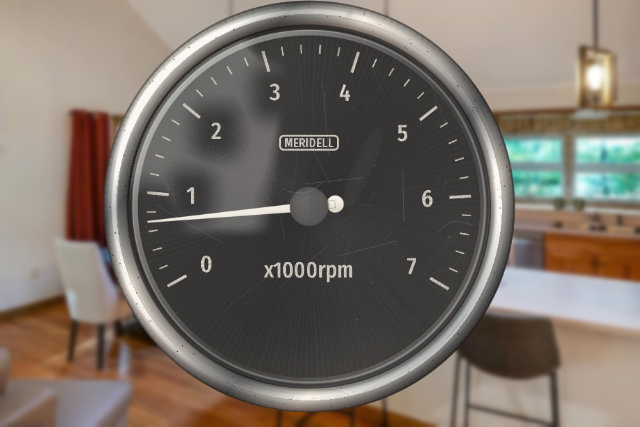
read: 700; rpm
